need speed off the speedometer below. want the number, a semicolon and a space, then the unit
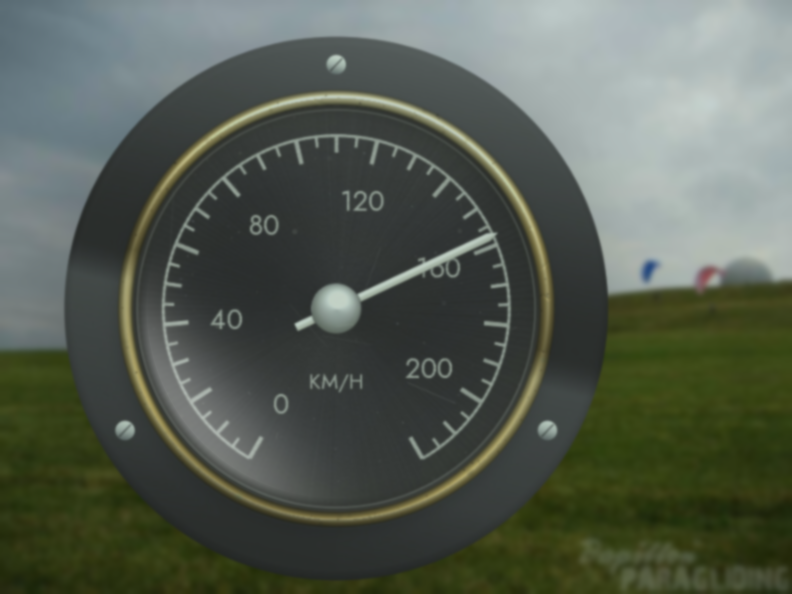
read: 157.5; km/h
